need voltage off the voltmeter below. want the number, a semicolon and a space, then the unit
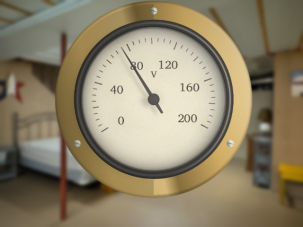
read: 75; V
